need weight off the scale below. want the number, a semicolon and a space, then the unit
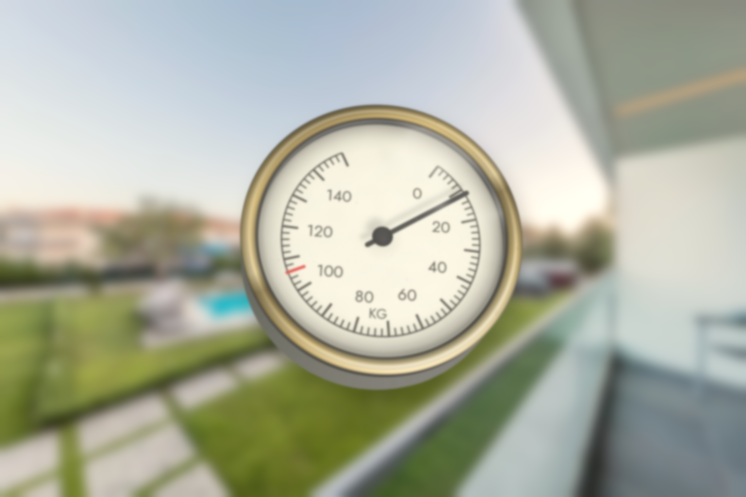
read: 12; kg
